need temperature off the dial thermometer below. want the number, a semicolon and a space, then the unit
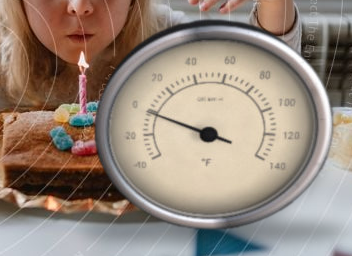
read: 0; °F
